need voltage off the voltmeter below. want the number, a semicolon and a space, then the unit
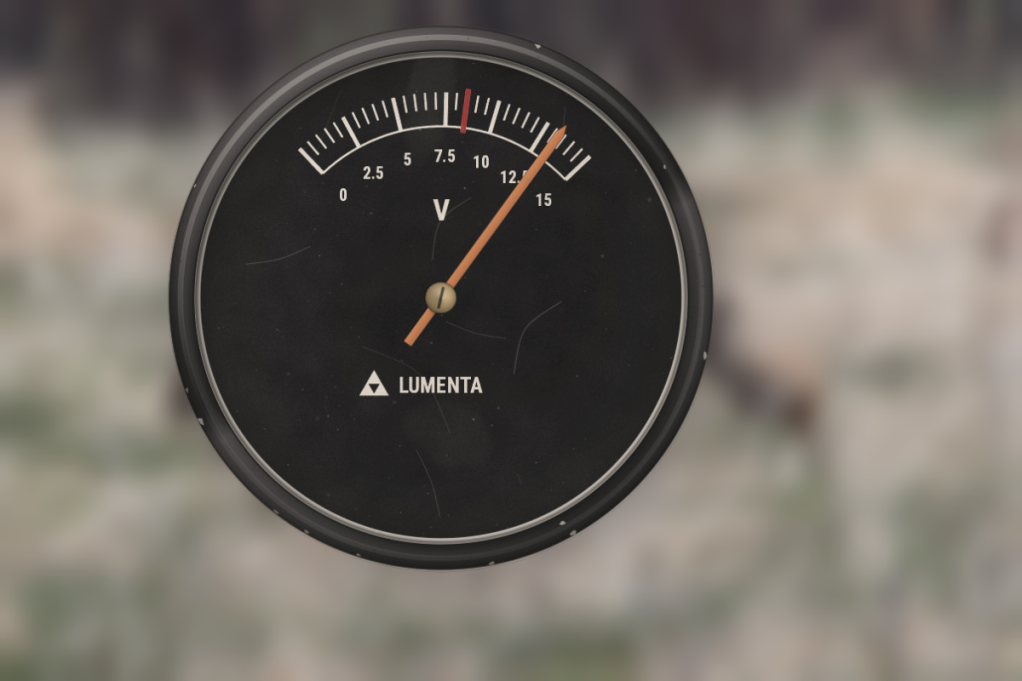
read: 13.25; V
